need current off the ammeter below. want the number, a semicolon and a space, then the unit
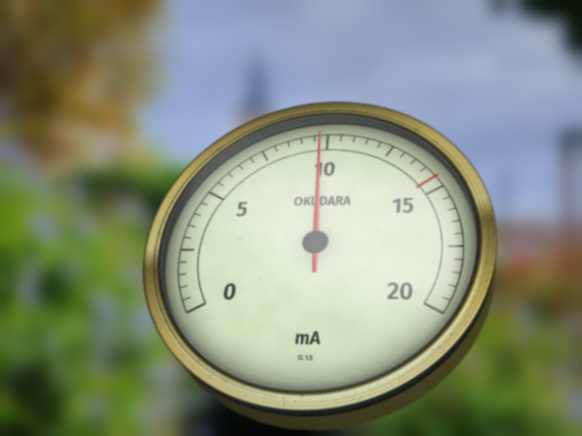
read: 9.75; mA
